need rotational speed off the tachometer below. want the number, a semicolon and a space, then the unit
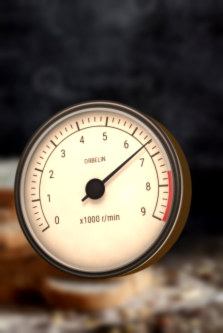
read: 6600; rpm
